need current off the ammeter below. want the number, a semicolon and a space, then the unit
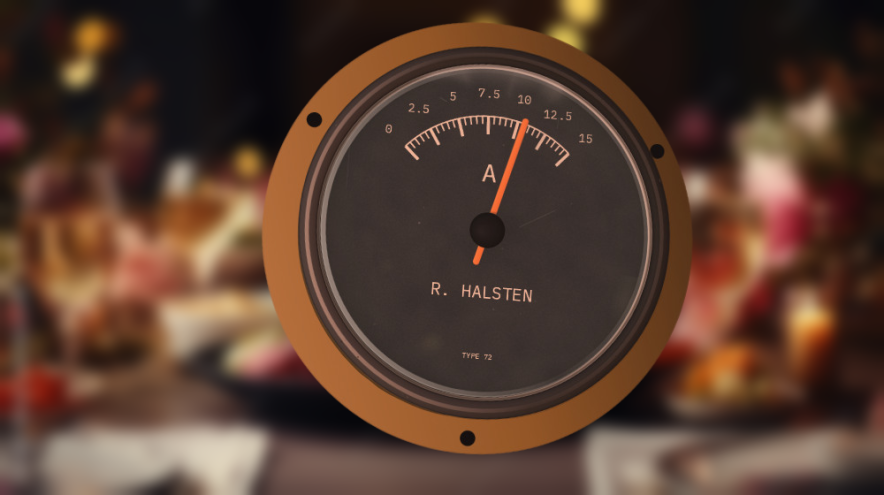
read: 10.5; A
